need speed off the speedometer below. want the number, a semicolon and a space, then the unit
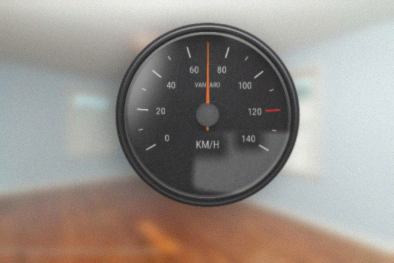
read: 70; km/h
